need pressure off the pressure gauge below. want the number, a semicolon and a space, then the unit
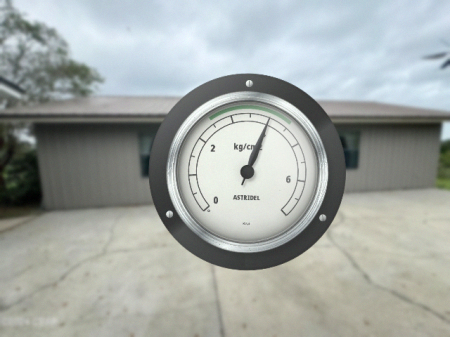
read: 4; kg/cm²
